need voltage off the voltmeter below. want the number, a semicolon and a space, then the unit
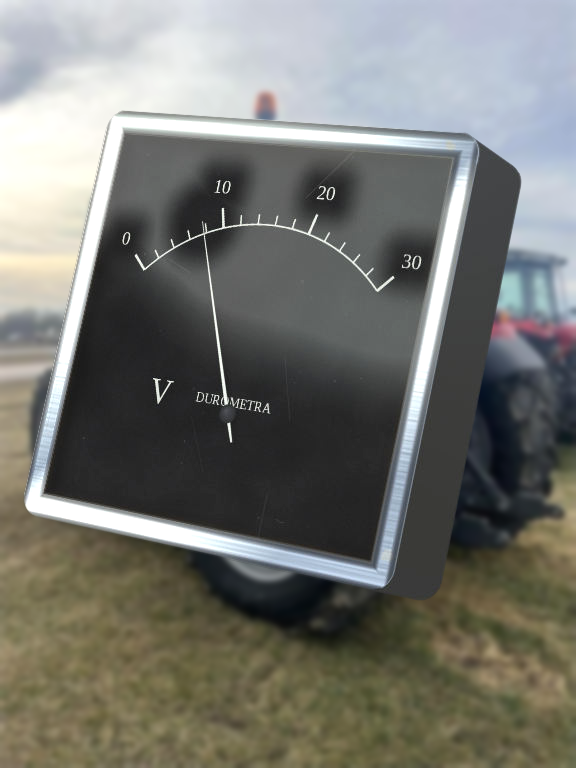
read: 8; V
